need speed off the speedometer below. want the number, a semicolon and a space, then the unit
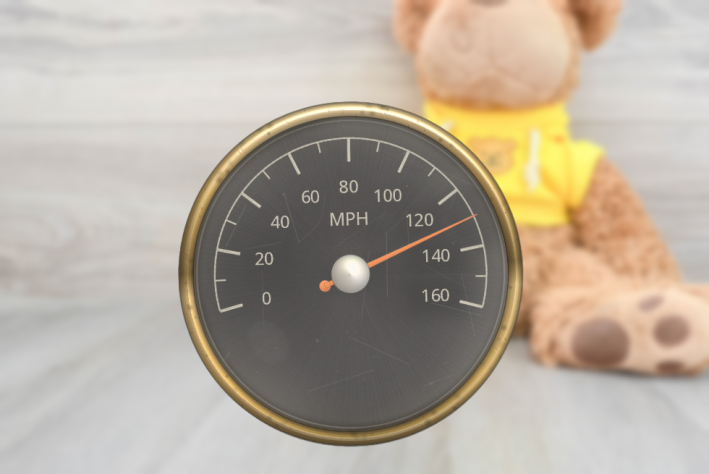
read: 130; mph
